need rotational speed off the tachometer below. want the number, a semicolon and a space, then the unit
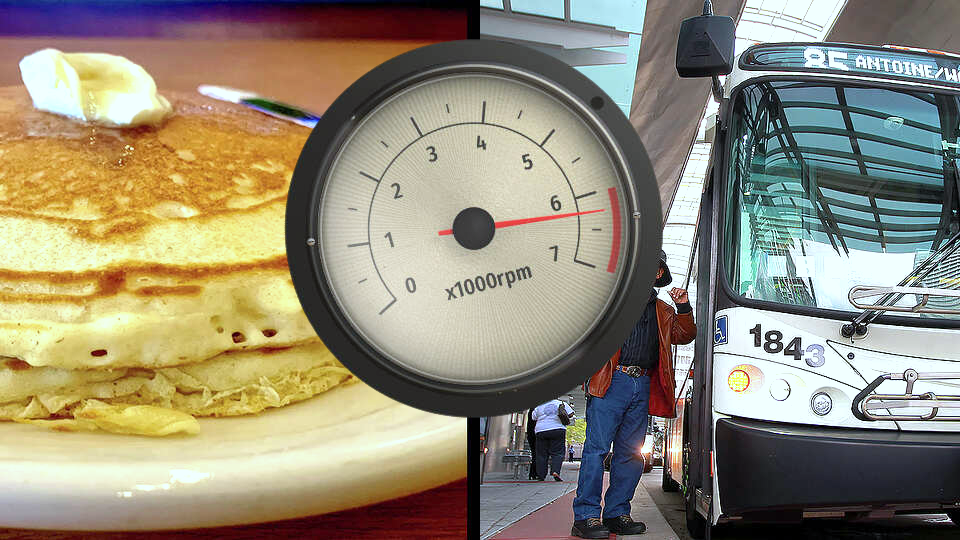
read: 6250; rpm
